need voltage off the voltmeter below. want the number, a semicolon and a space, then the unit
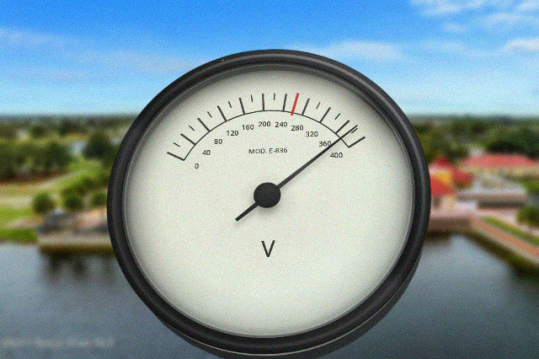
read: 380; V
